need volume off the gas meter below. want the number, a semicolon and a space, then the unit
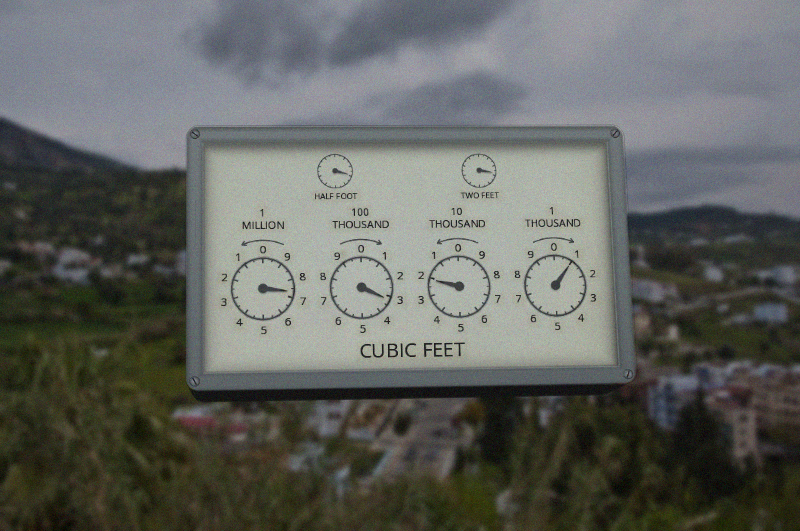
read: 732100; ft³
